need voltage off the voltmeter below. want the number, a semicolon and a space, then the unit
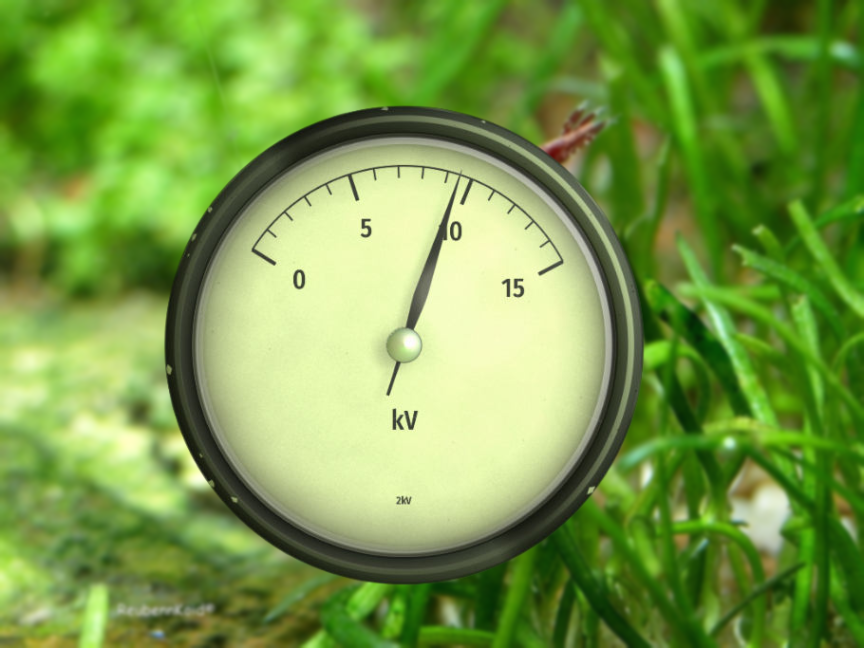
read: 9.5; kV
